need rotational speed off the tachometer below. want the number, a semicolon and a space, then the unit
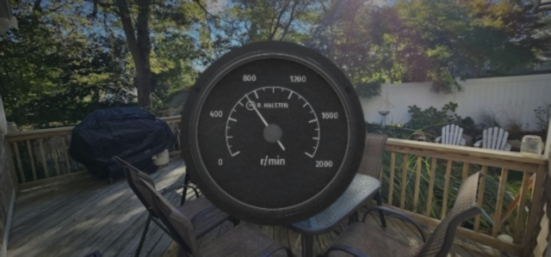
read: 700; rpm
